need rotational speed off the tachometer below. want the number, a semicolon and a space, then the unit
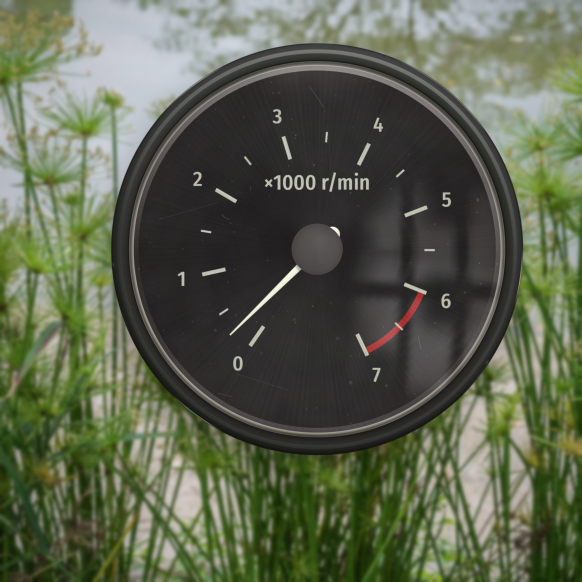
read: 250; rpm
